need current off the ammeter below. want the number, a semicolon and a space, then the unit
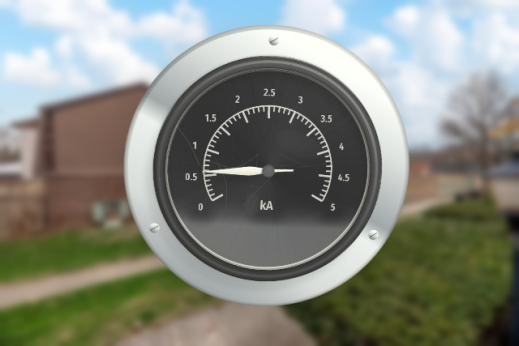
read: 0.6; kA
